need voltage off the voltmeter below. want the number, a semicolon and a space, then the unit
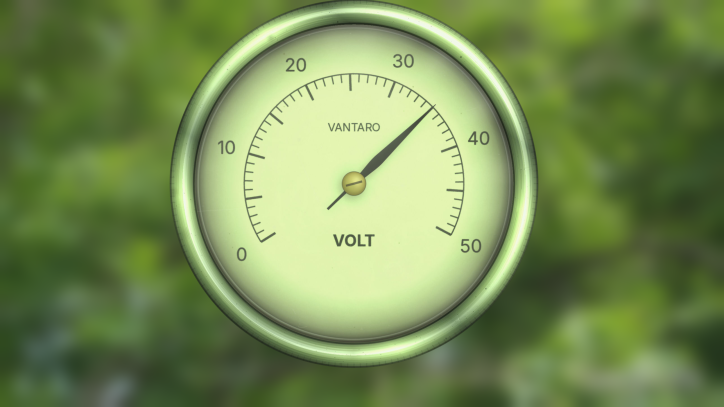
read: 35; V
